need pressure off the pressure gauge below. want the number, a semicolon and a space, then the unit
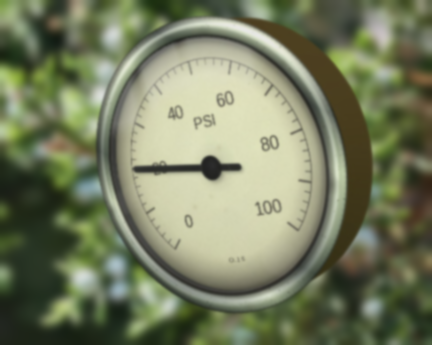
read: 20; psi
